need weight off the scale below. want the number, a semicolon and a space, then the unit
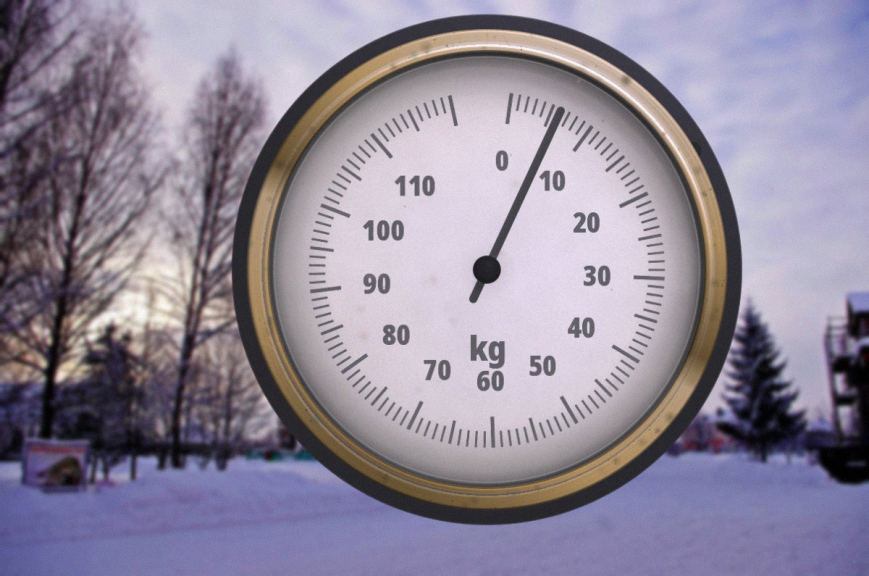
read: 6; kg
